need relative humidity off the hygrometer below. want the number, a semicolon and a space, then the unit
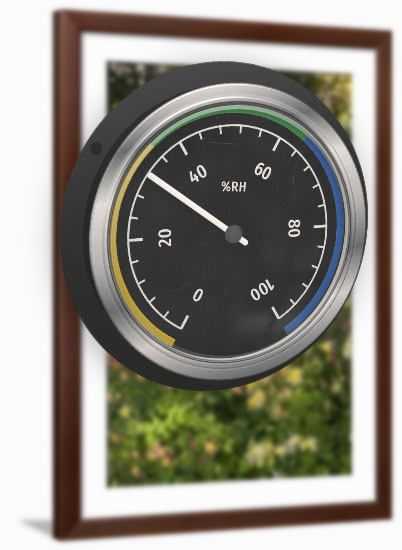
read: 32; %
